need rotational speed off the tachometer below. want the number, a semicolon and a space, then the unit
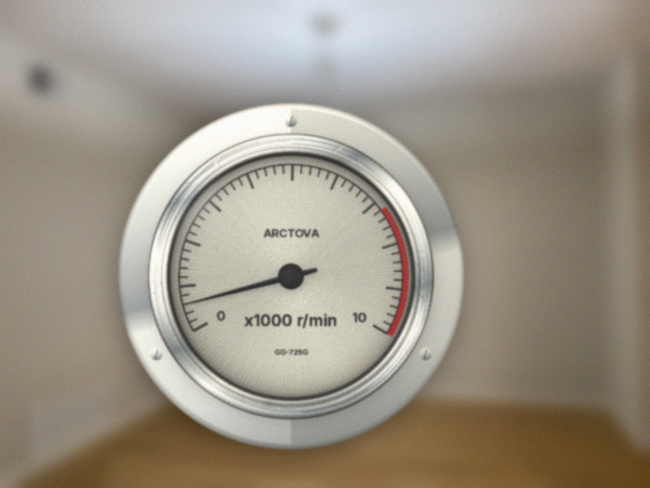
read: 600; rpm
